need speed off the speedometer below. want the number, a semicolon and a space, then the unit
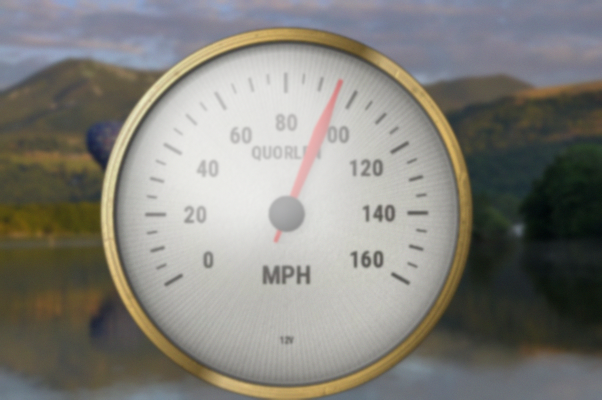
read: 95; mph
